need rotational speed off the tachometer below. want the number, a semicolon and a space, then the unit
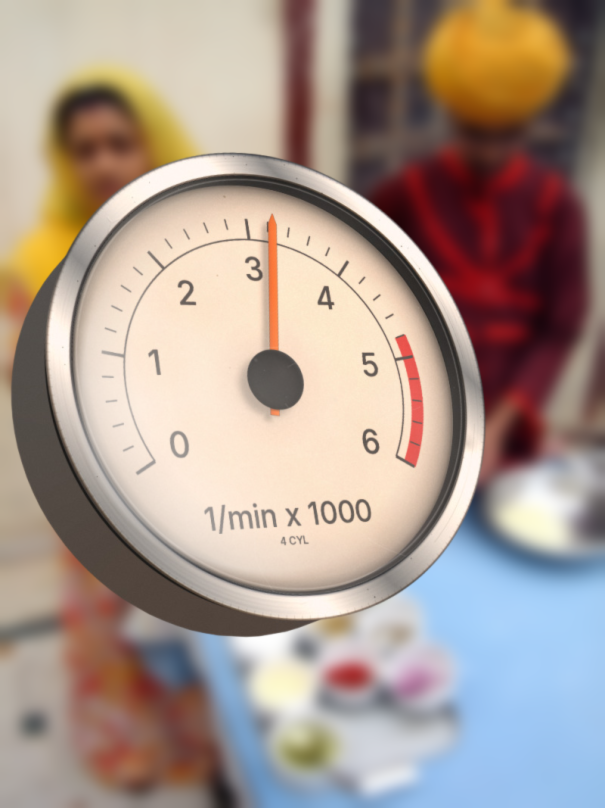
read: 3200; rpm
